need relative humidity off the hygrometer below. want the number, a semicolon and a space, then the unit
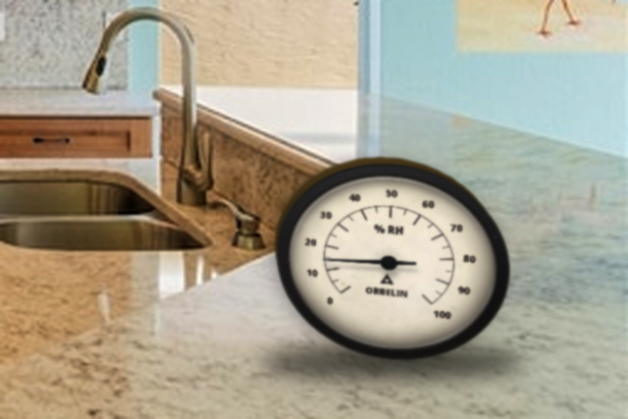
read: 15; %
